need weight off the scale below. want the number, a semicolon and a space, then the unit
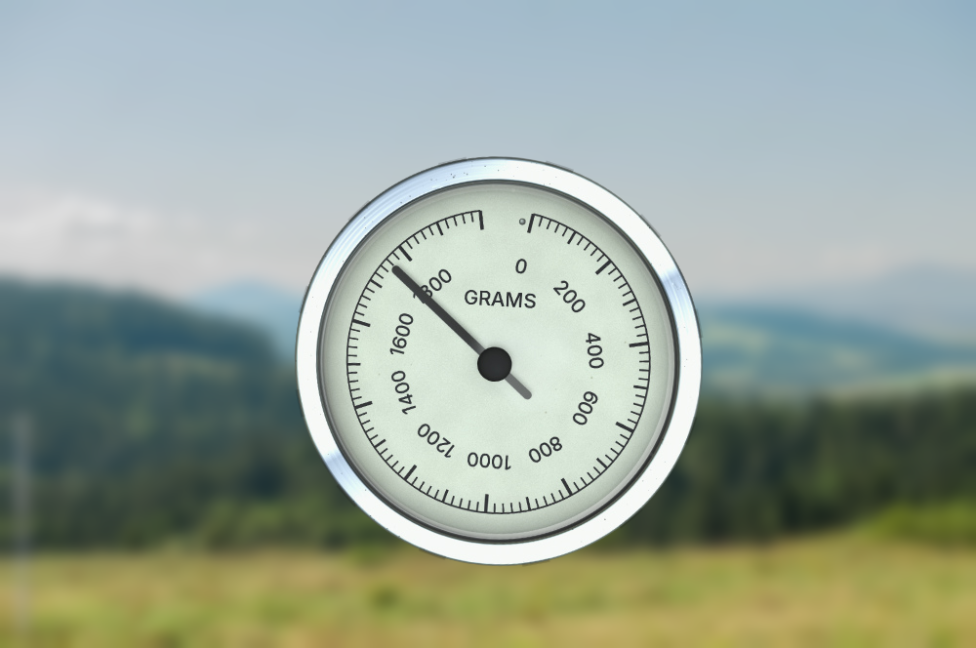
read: 1760; g
